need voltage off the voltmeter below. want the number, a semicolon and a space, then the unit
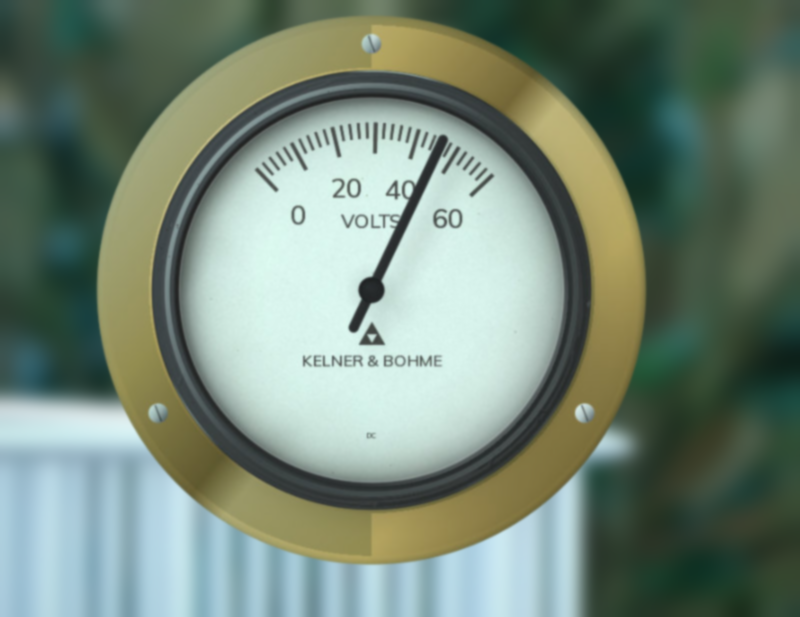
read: 46; V
